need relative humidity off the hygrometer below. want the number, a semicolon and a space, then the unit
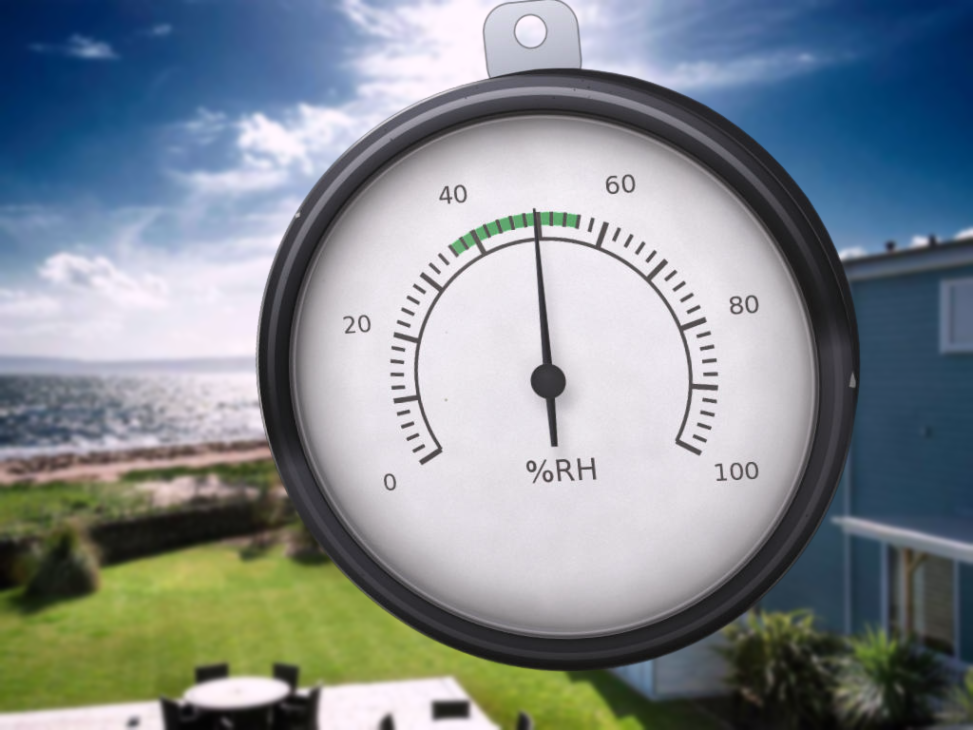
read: 50; %
